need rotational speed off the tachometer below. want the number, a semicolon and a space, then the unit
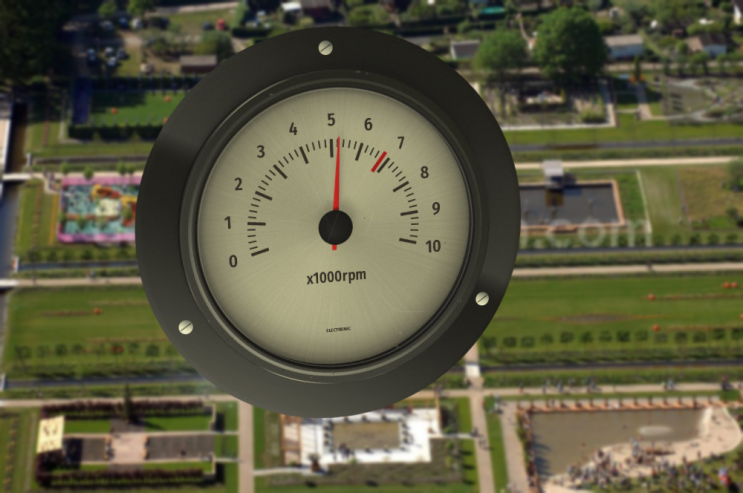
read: 5200; rpm
